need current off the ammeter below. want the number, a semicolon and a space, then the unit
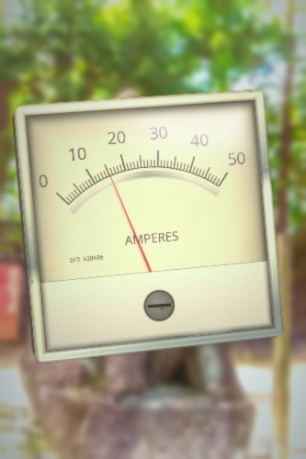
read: 15; A
